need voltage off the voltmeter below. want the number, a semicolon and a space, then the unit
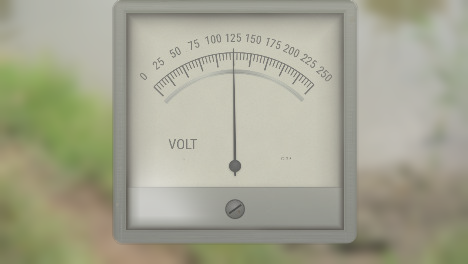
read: 125; V
